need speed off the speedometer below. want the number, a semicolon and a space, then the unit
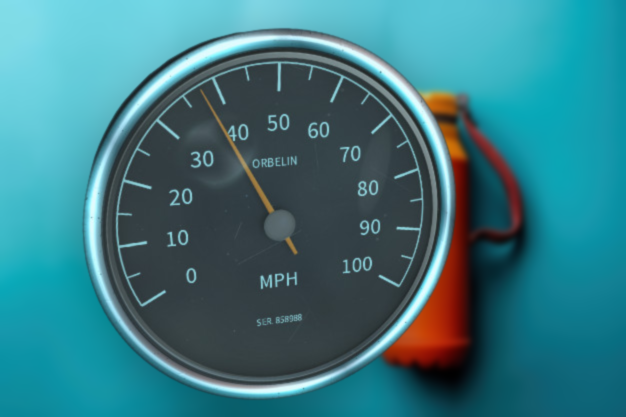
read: 37.5; mph
